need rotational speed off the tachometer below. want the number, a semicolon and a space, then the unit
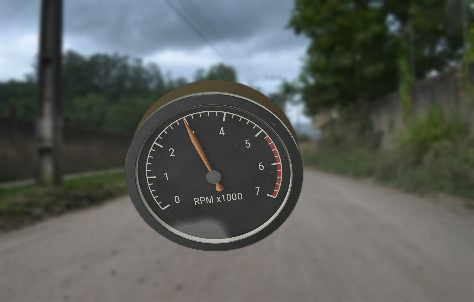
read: 3000; rpm
